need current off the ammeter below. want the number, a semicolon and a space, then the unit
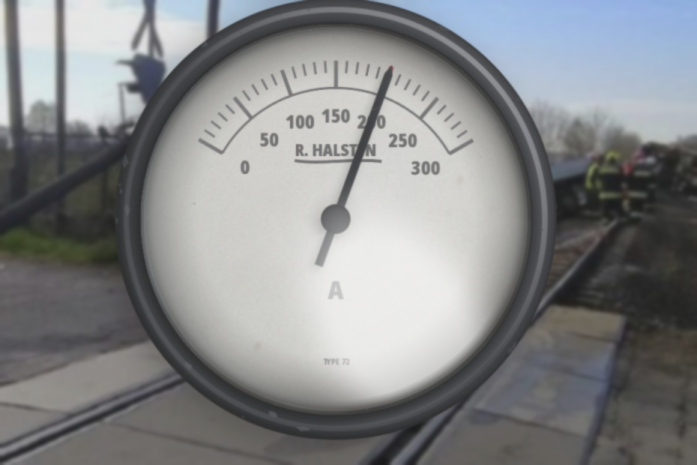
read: 200; A
